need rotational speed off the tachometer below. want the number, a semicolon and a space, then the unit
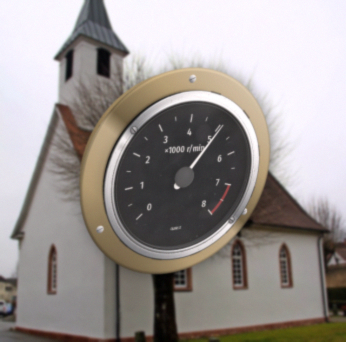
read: 5000; rpm
